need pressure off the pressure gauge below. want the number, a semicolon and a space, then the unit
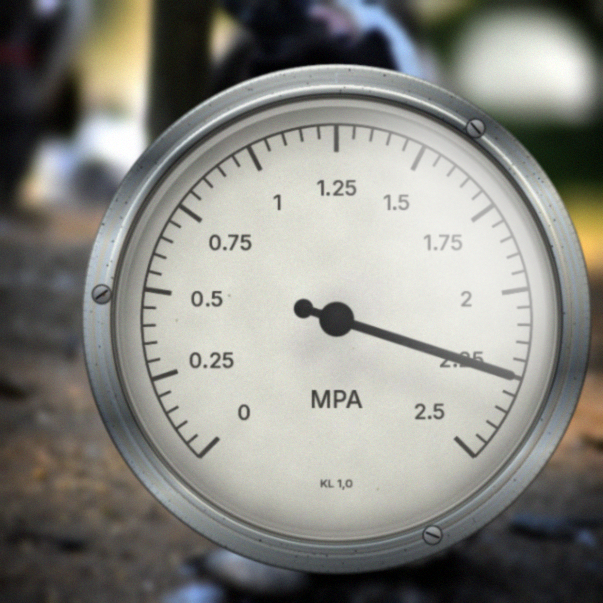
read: 2.25; MPa
